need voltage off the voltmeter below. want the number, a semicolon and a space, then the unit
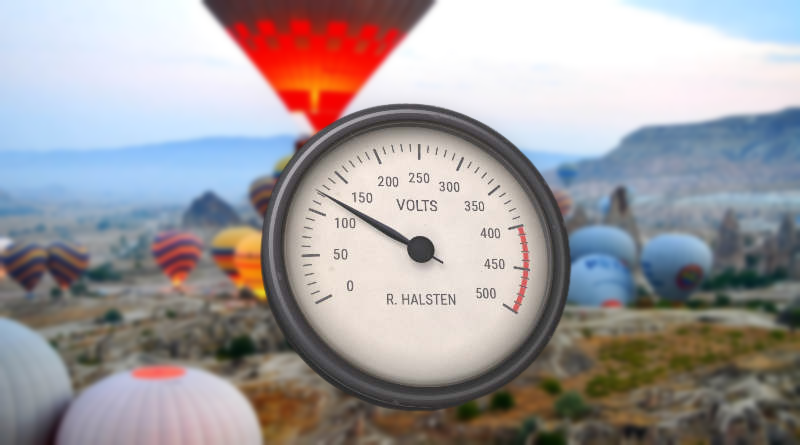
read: 120; V
